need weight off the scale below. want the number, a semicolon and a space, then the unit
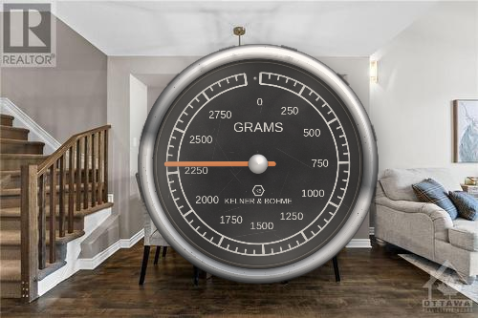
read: 2300; g
